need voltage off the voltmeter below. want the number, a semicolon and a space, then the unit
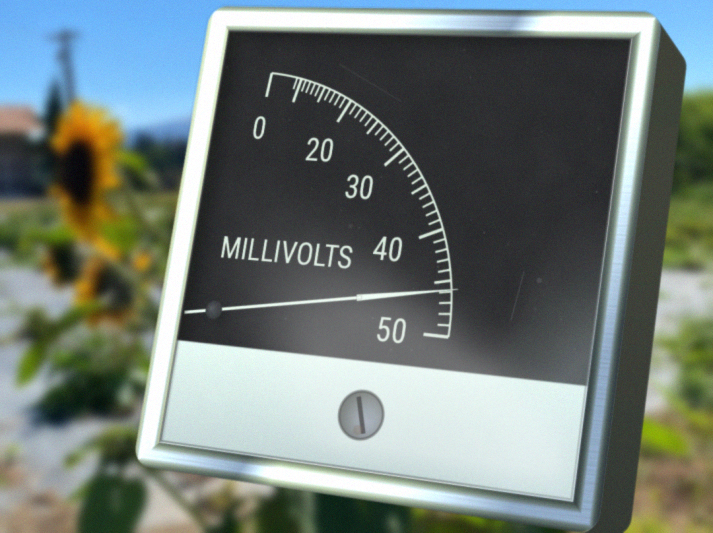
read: 46; mV
